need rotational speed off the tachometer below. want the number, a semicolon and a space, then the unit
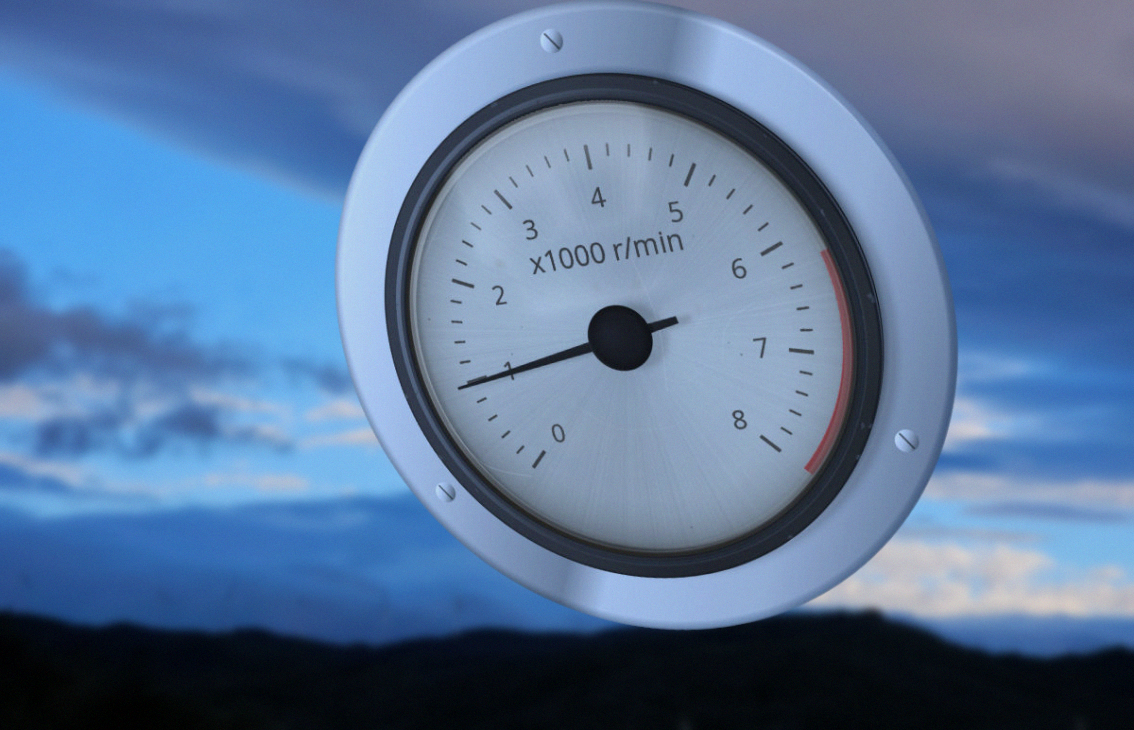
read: 1000; rpm
